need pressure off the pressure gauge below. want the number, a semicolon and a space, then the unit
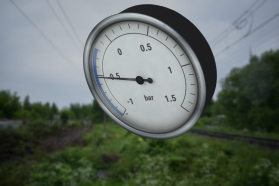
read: -0.5; bar
